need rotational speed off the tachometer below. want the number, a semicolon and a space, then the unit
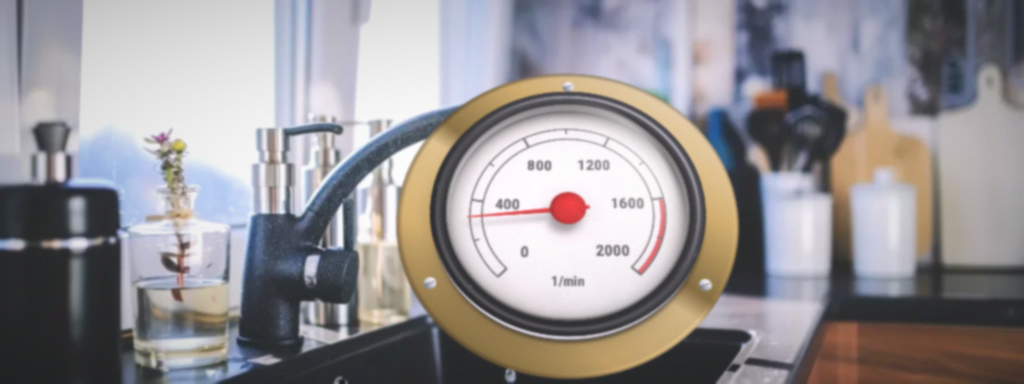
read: 300; rpm
